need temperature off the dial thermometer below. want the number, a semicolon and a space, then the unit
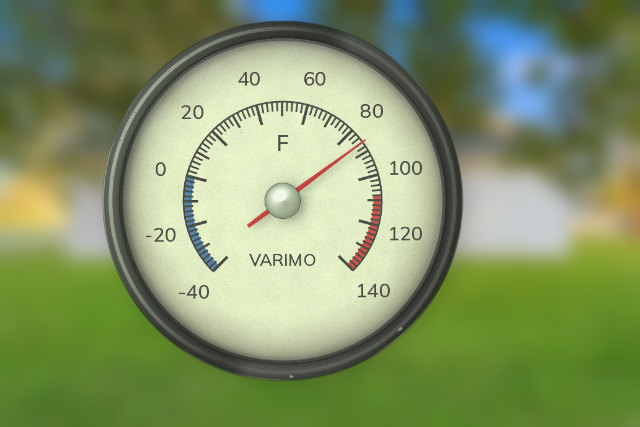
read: 86; °F
